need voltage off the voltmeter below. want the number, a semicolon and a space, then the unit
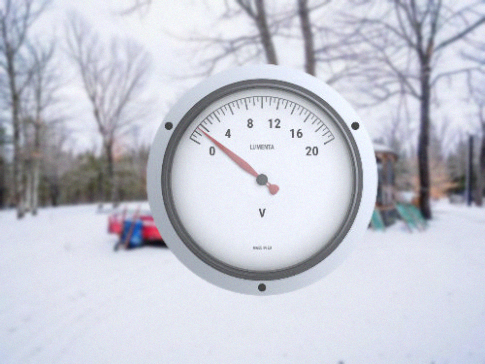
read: 1.5; V
